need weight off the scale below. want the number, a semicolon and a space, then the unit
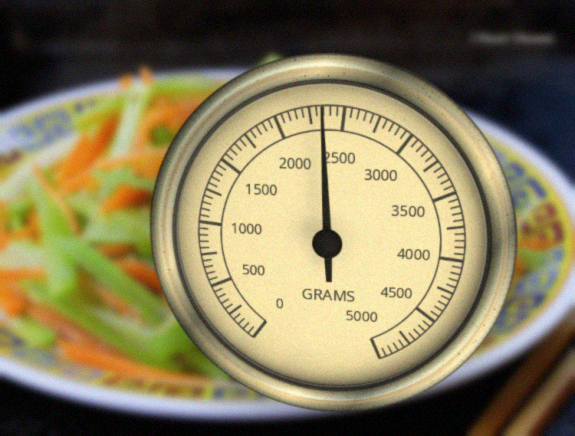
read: 2350; g
